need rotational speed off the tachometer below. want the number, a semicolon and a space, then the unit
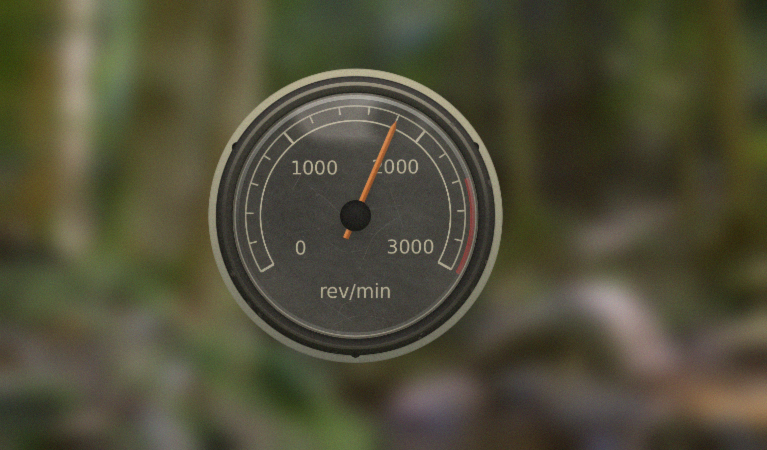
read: 1800; rpm
